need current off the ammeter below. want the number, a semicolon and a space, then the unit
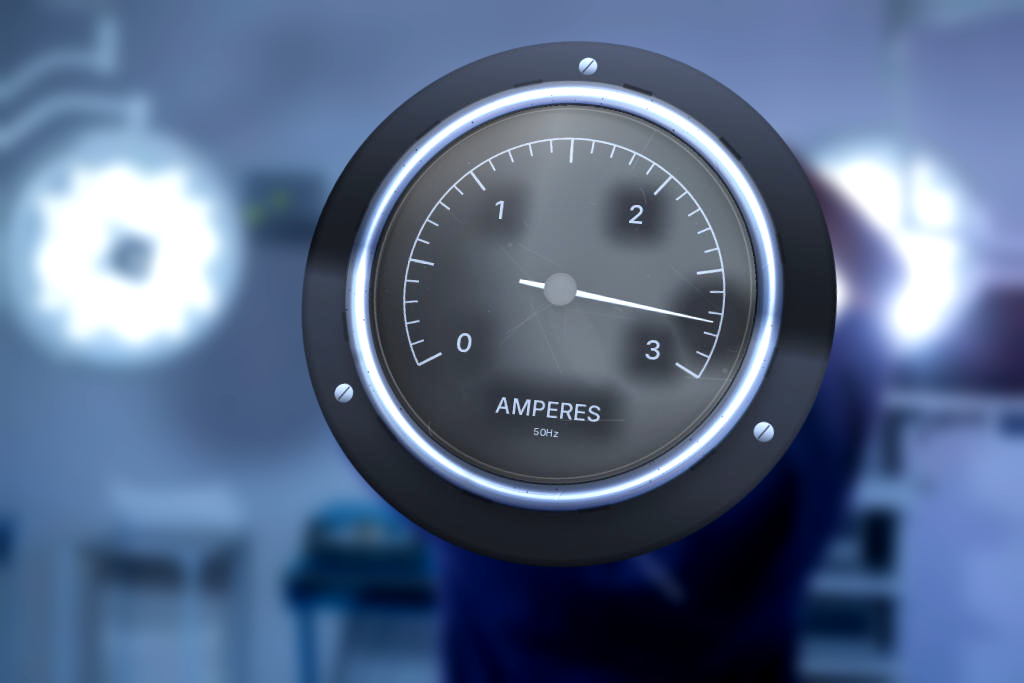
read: 2.75; A
